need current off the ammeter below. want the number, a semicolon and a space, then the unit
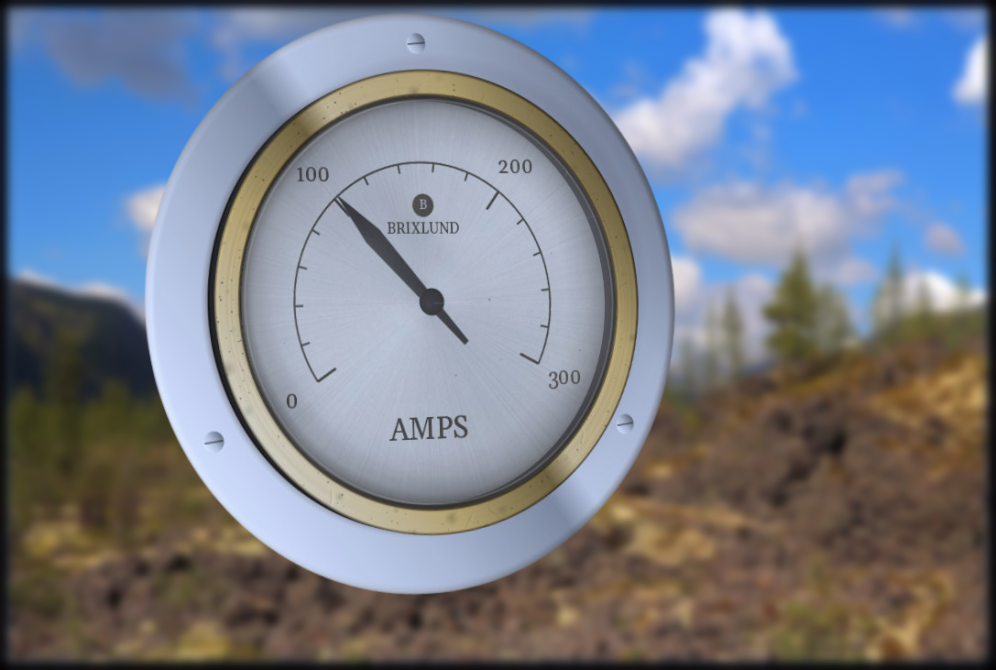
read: 100; A
